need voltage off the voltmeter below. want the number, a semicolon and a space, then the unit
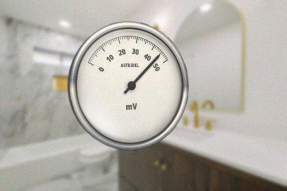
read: 45; mV
